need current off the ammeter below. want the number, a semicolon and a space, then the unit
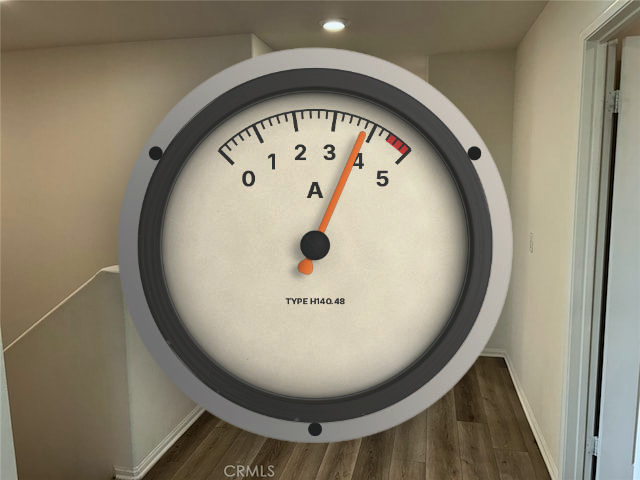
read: 3.8; A
